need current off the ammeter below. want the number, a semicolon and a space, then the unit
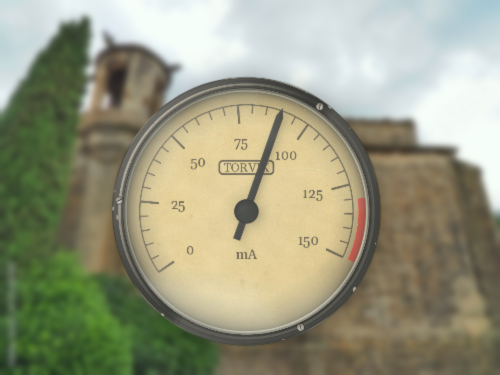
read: 90; mA
